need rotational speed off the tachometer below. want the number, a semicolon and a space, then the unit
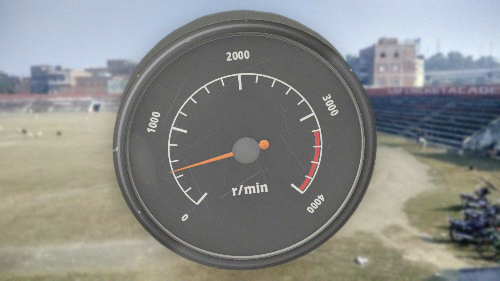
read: 500; rpm
